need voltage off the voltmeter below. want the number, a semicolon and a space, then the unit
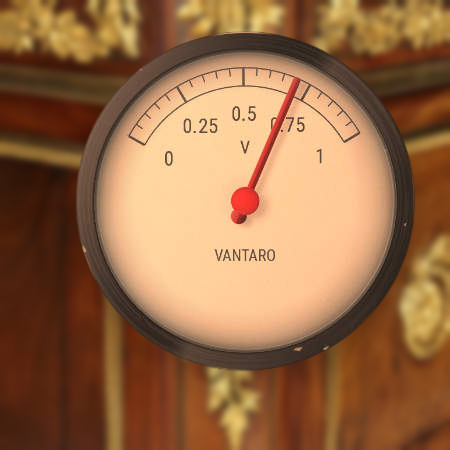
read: 0.7; V
